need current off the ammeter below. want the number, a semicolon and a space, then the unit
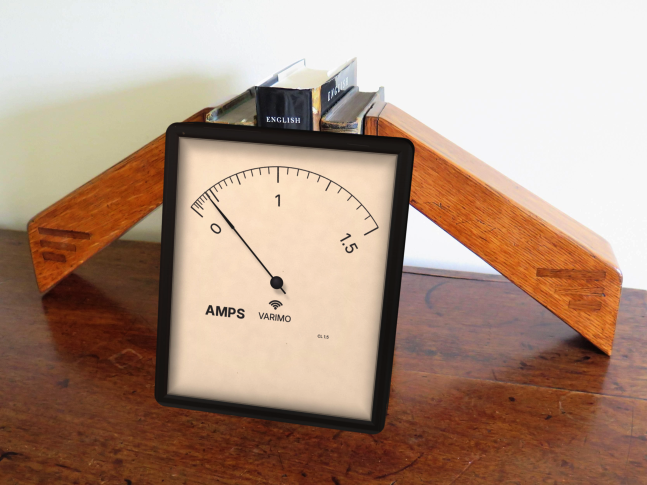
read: 0.45; A
